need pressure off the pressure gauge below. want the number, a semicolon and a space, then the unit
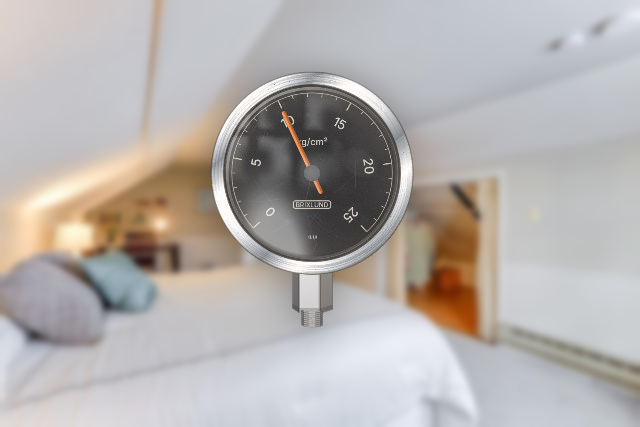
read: 10; kg/cm²
